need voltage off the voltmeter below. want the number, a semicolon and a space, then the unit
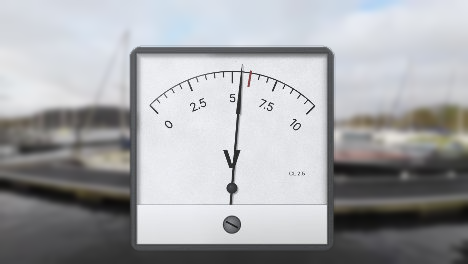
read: 5.5; V
